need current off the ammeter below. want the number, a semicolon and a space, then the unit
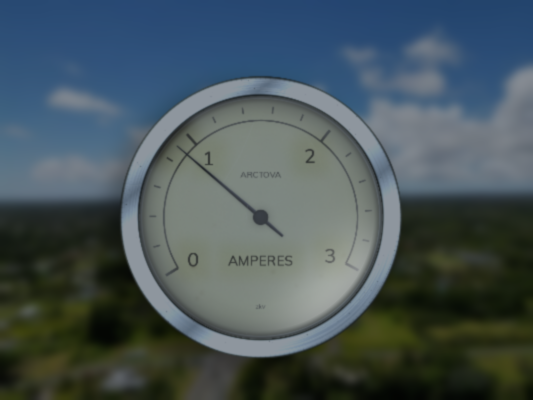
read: 0.9; A
